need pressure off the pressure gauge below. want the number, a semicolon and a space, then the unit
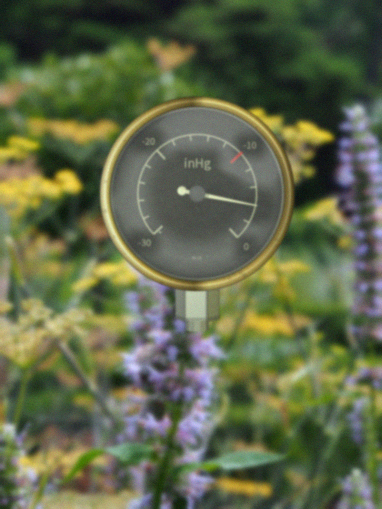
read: -4; inHg
